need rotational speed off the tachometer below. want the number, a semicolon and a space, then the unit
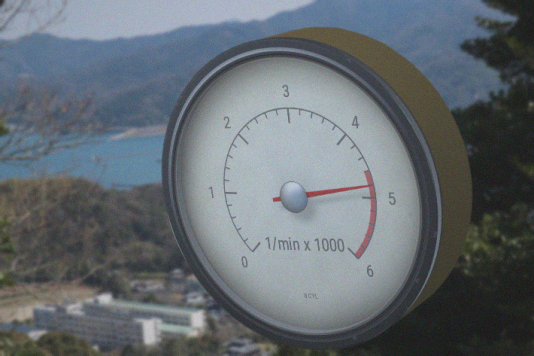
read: 4800; rpm
